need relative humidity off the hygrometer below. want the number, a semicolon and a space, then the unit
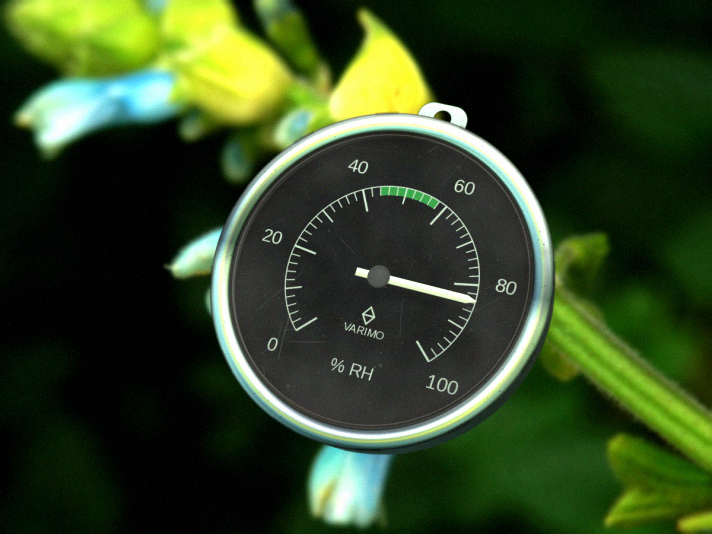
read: 84; %
